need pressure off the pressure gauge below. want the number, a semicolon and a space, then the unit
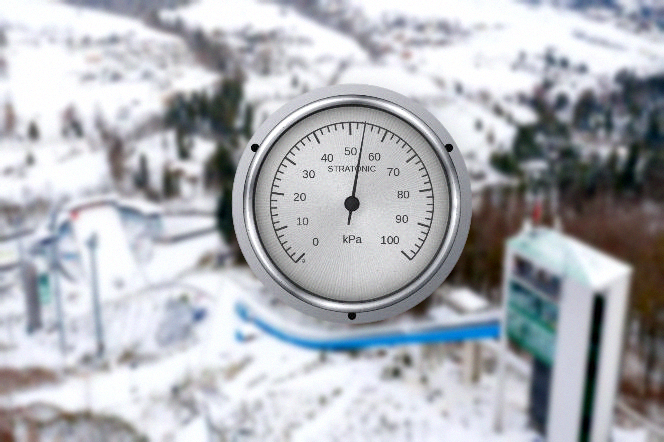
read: 54; kPa
